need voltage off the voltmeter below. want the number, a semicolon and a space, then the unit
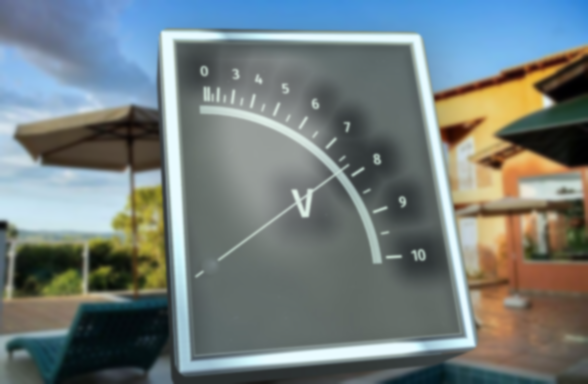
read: 7.75; V
